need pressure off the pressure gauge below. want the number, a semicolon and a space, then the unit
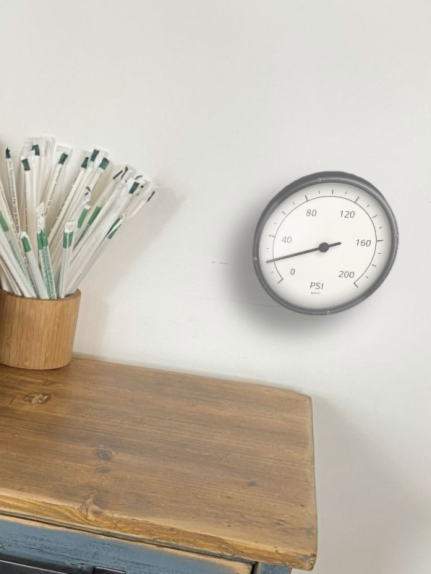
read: 20; psi
